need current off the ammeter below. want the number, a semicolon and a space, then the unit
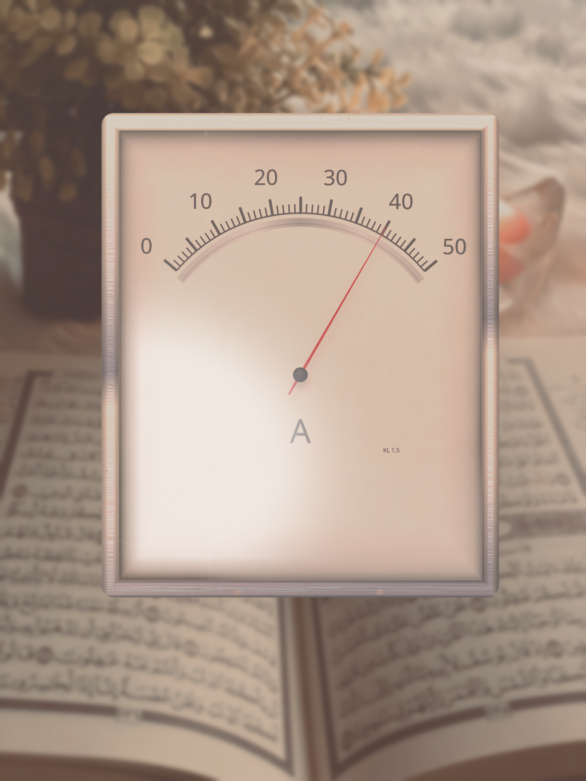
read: 40; A
